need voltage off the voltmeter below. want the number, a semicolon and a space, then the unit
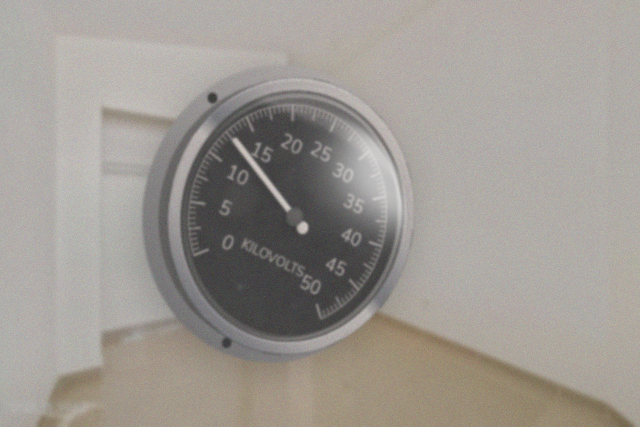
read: 12.5; kV
